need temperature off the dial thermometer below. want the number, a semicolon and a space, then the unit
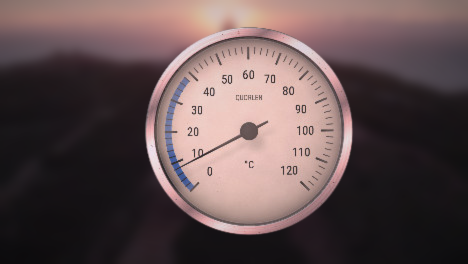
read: 8; °C
